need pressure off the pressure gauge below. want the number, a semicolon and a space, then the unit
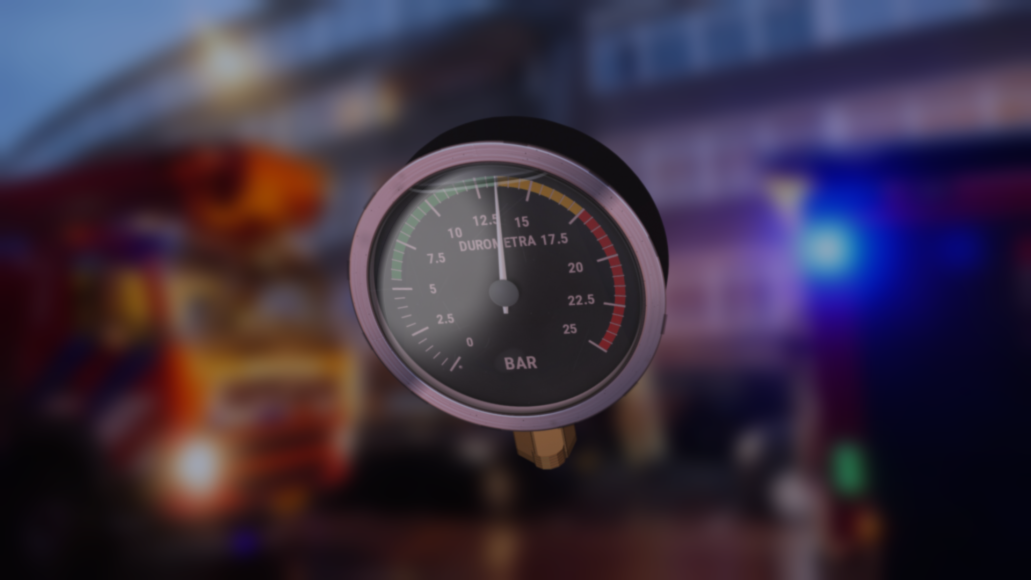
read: 13.5; bar
